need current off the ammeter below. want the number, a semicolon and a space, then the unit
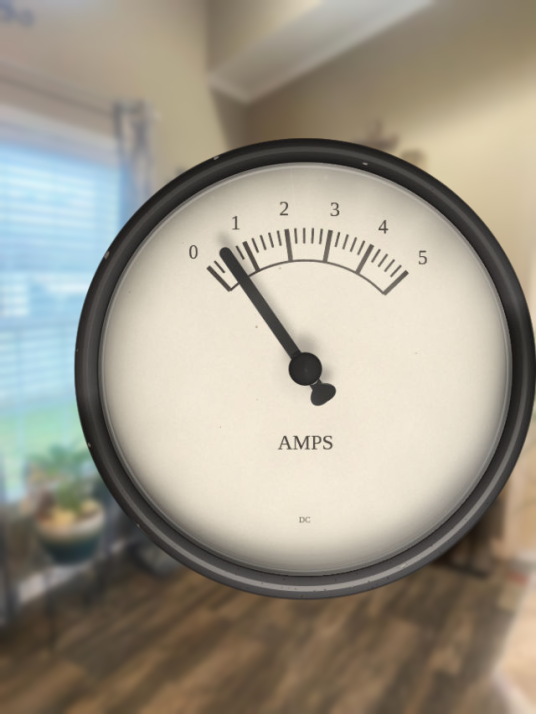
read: 0.5; A
